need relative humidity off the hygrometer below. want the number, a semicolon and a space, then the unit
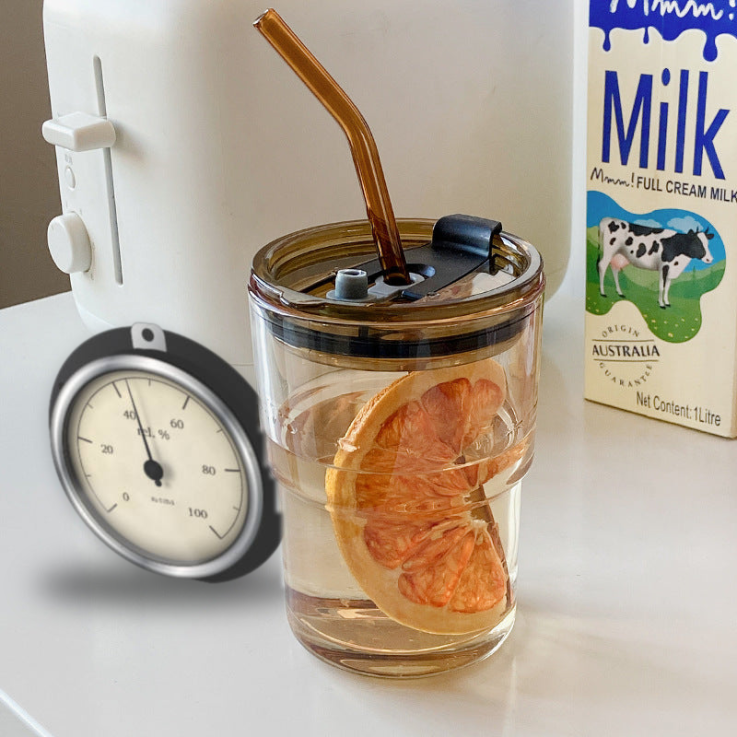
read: 45; %
